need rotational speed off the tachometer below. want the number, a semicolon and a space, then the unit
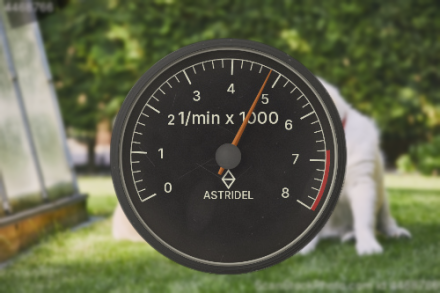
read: 4800; rpm
